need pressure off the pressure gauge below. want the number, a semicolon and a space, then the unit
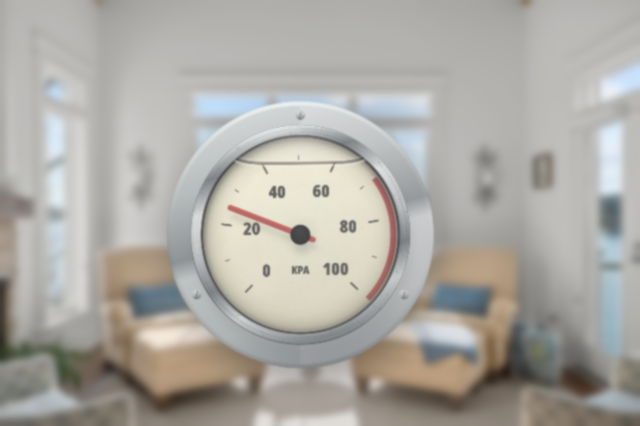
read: 25; kPa
